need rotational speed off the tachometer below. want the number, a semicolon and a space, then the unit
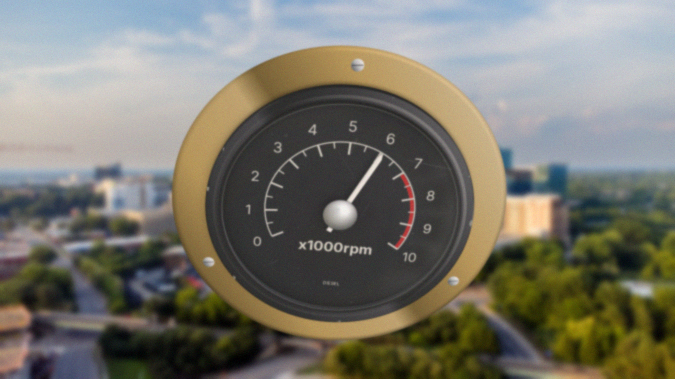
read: 6000; rpm
